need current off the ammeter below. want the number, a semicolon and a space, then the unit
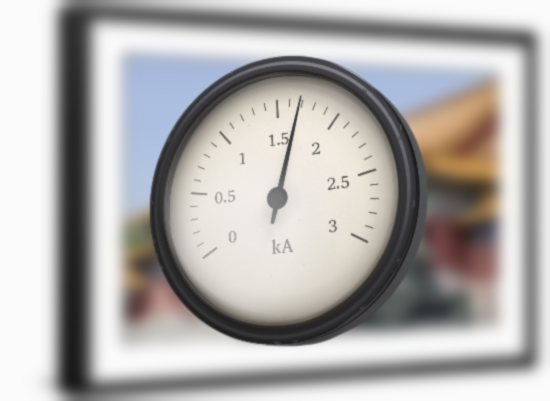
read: 1.7; kA
